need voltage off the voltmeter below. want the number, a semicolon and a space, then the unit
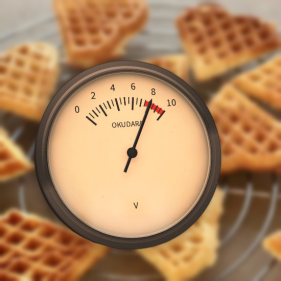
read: 8; V
